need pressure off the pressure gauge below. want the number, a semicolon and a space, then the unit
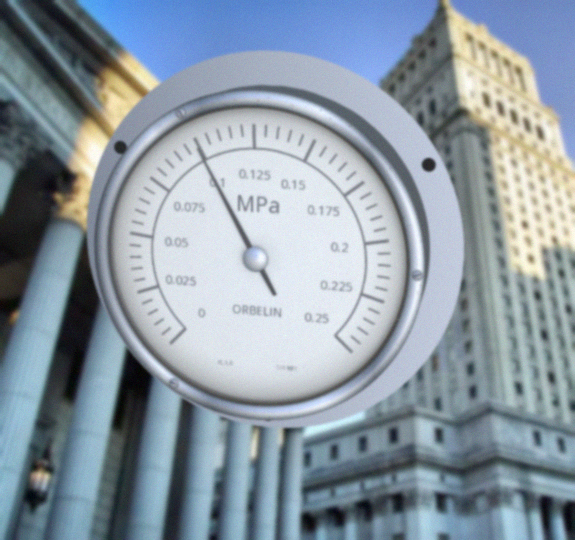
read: 0.1; MPa
